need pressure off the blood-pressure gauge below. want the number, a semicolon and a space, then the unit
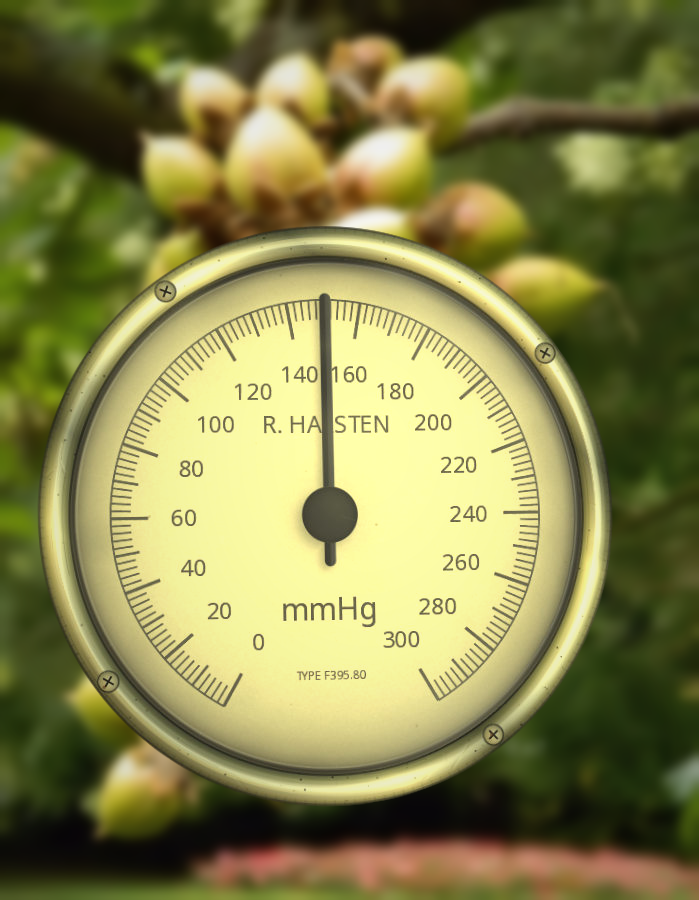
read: 150; mmHg
